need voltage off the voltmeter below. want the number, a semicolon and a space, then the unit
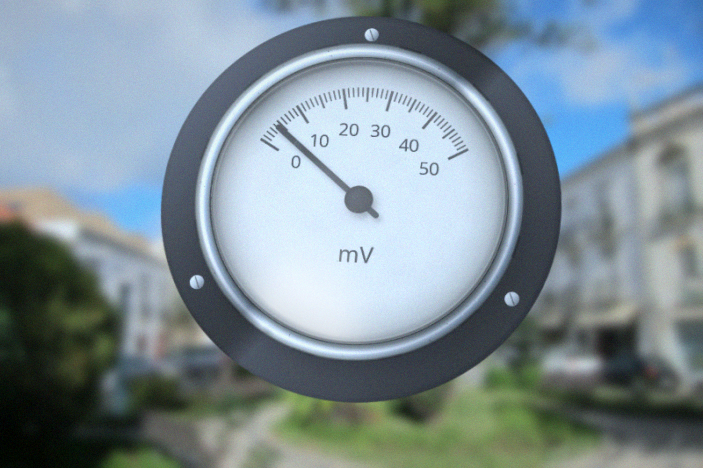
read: 4; mV
